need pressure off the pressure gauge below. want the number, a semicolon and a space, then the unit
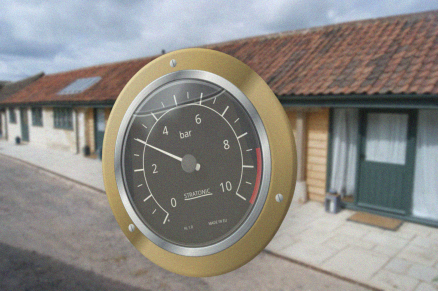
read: 3; bar
